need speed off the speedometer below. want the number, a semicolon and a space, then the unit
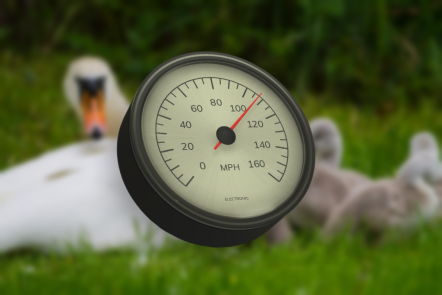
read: 107.5; mph
